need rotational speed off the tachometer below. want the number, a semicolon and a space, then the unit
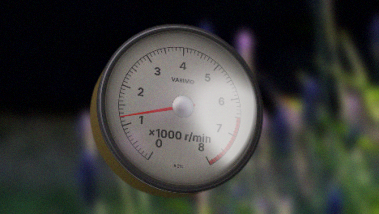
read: 1200; rpm
